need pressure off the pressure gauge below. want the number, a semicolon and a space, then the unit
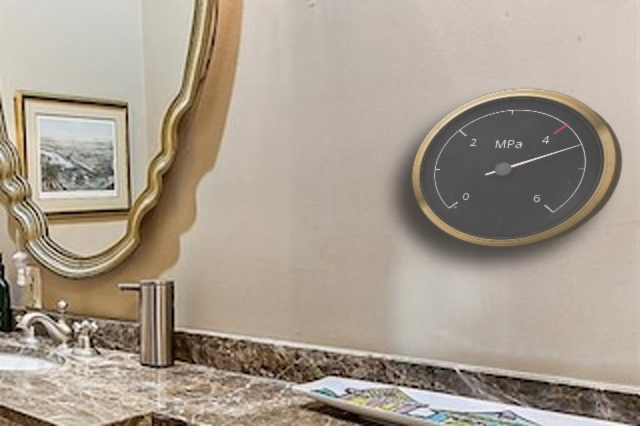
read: 4.5; MPa
